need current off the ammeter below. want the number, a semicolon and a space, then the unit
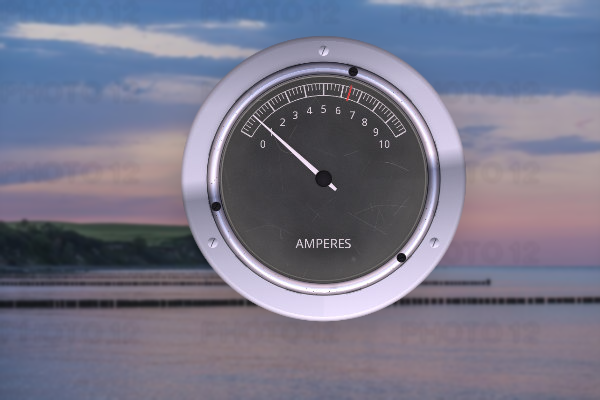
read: 1; A
